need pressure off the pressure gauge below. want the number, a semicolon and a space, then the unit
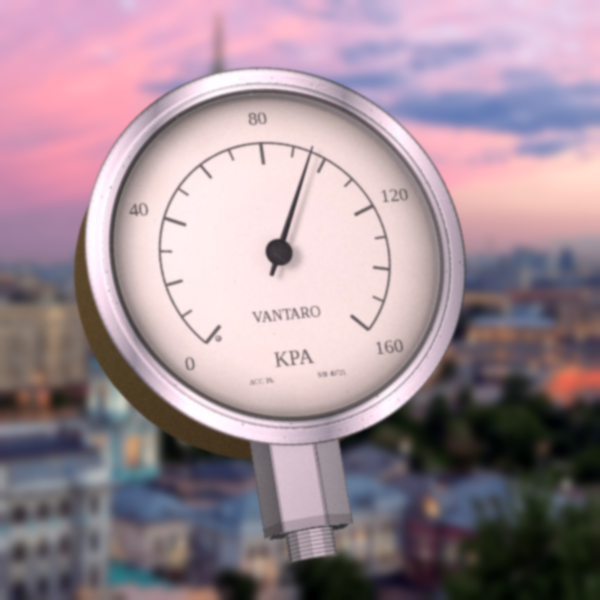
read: 95; kPa
